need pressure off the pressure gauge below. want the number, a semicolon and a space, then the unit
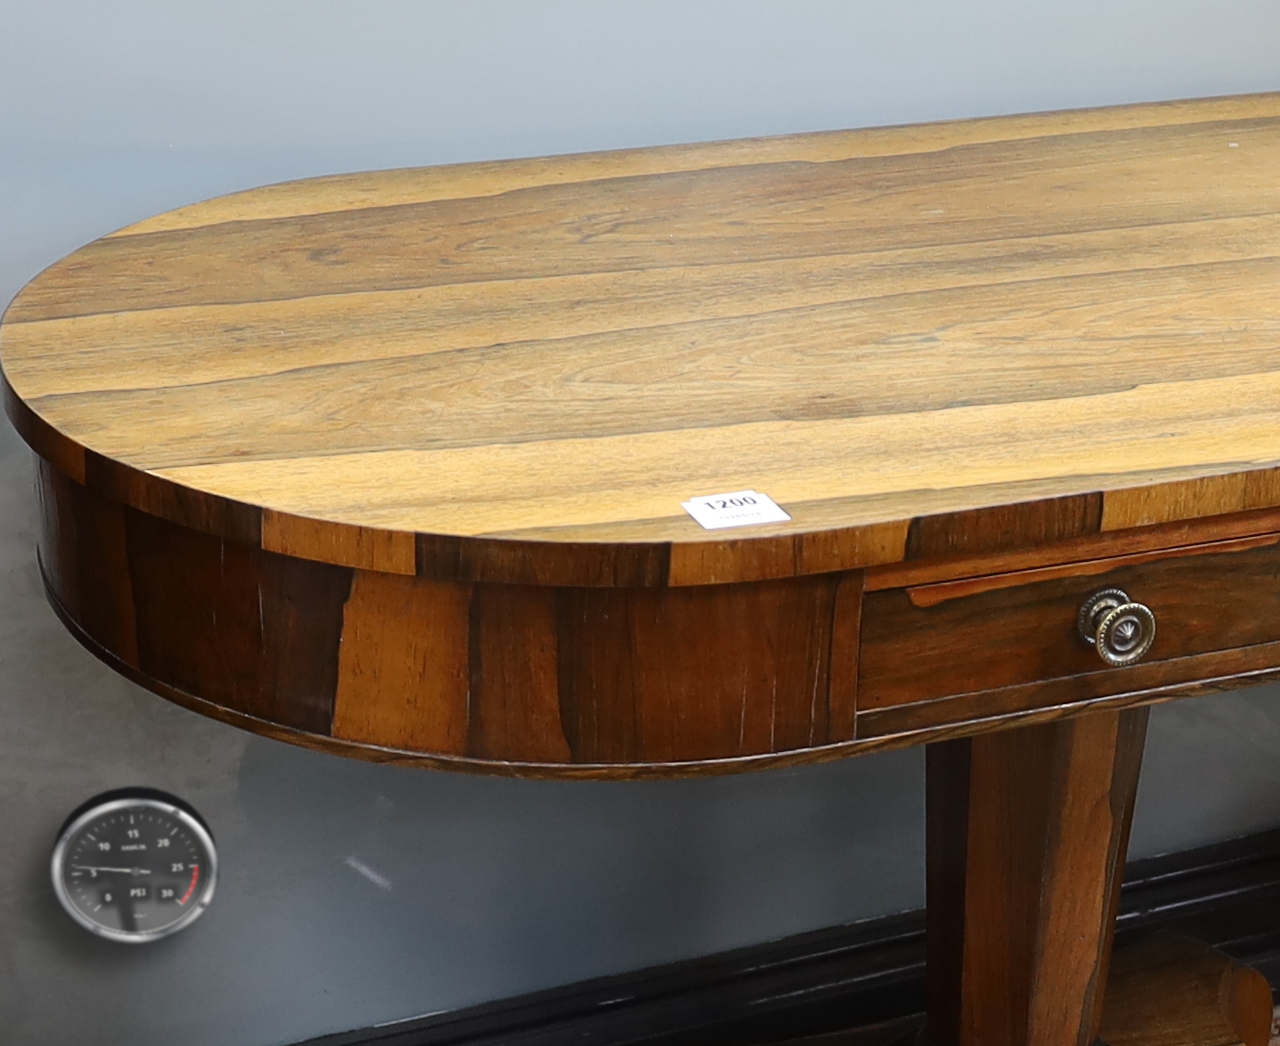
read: 6; psi
